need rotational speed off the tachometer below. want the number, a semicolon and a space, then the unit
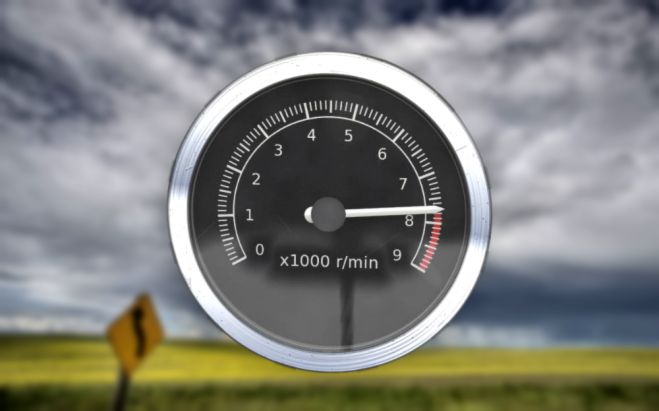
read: 7700; rpm
